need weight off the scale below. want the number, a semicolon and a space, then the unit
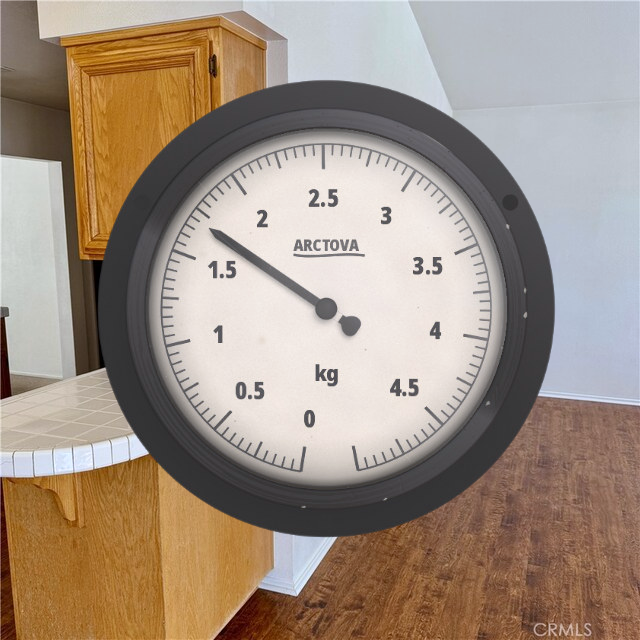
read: 1.7; kg
